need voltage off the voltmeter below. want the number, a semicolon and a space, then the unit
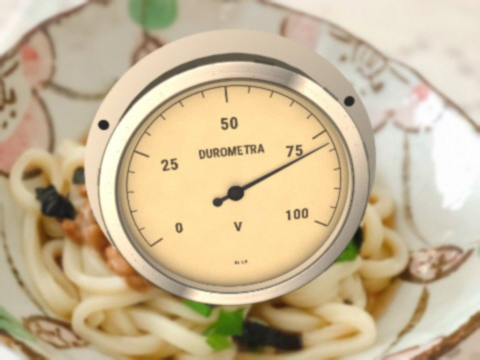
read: 77.5; V
